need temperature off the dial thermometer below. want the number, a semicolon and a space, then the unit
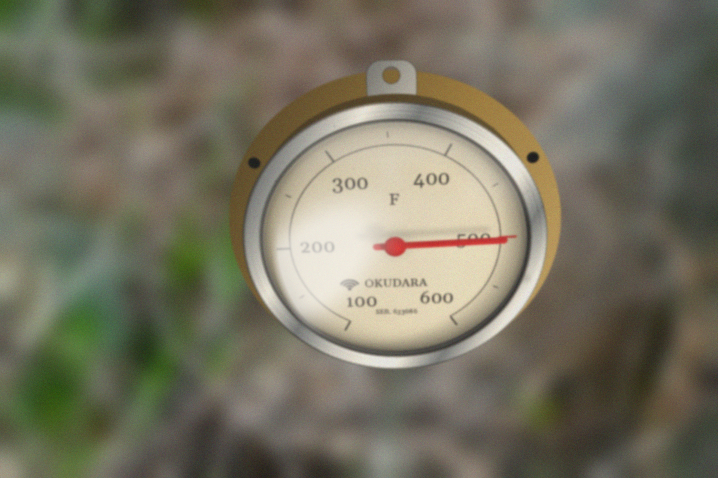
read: 500; °F
